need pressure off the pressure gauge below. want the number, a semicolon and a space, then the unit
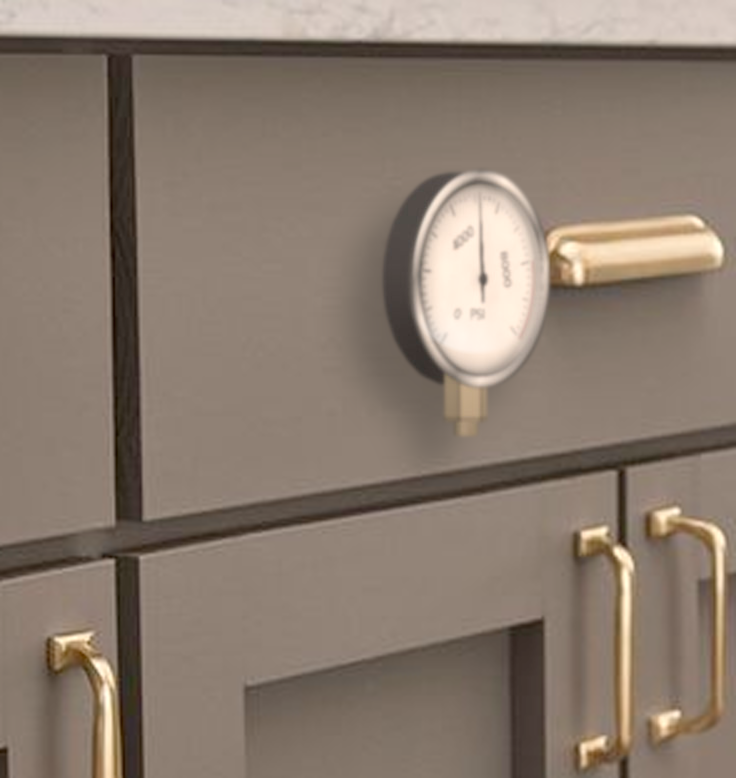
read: 5000; psi
